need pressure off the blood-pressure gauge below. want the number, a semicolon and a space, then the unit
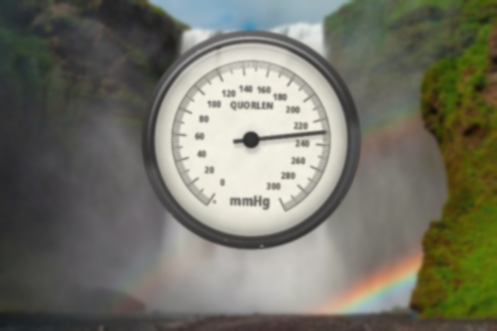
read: 230; mmHg
